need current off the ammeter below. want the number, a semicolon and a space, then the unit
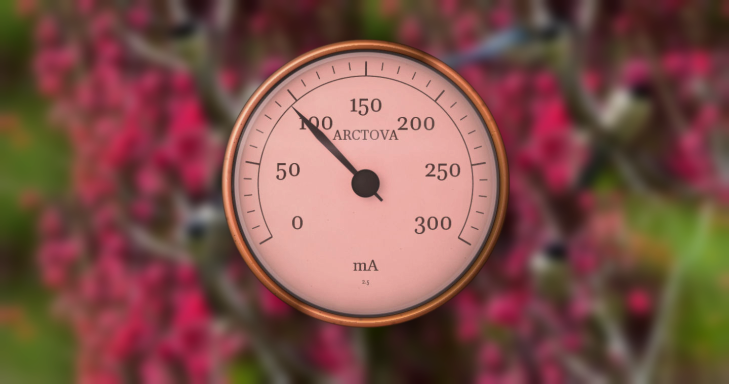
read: 95; mA
